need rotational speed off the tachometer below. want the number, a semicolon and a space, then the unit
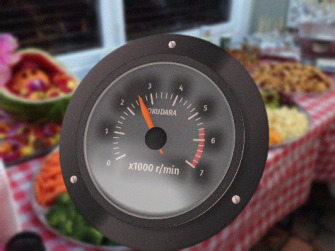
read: 2600; rpm
